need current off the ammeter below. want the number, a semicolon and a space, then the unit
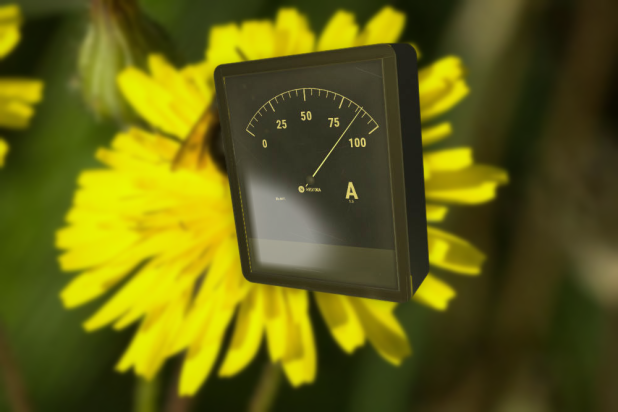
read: 87.5; A
